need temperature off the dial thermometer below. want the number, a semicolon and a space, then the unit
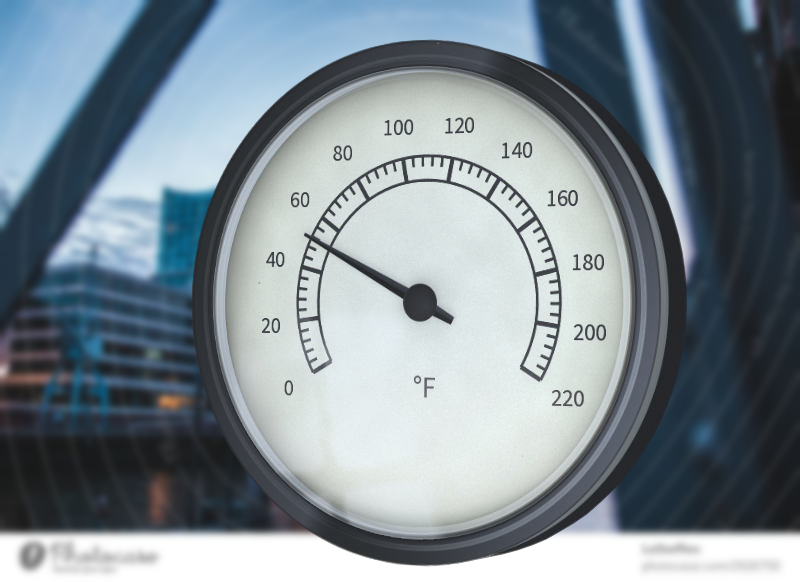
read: 52; °F
